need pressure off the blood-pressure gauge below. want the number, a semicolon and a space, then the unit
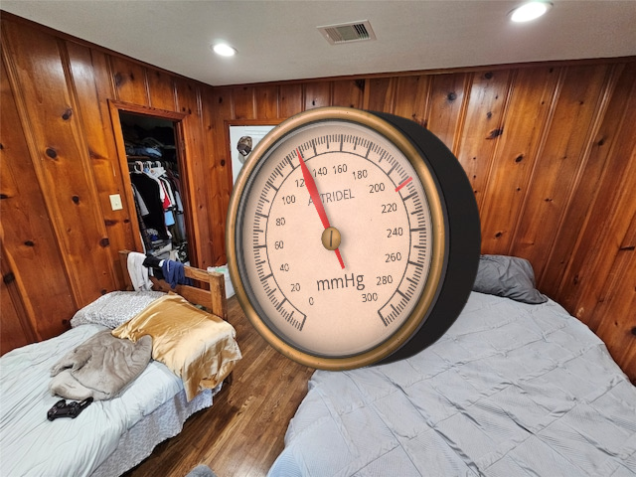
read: 130; mmHg
